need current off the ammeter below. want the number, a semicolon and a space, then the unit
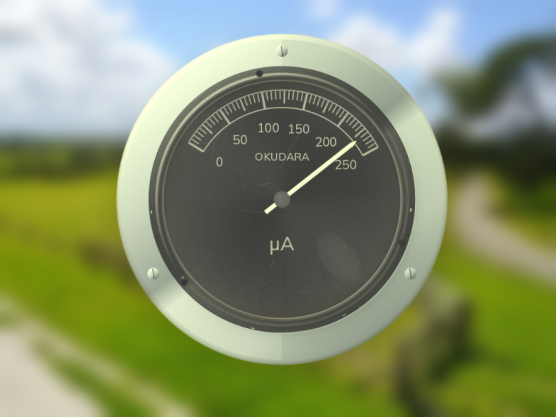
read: 230; µA
